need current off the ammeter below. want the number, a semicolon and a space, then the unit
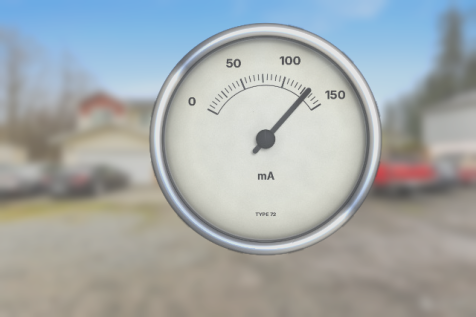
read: 130; mA
